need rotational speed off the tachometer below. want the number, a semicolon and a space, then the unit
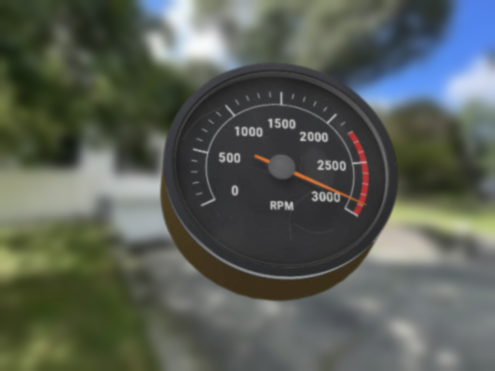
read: 2900; rpm
